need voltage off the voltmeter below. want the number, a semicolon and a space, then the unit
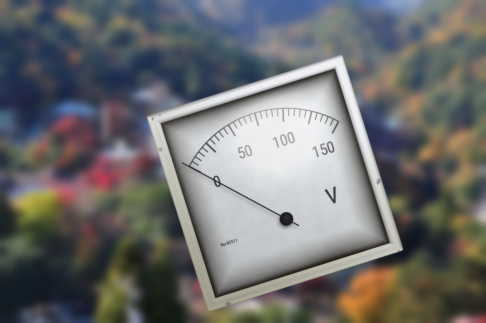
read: 0; V
